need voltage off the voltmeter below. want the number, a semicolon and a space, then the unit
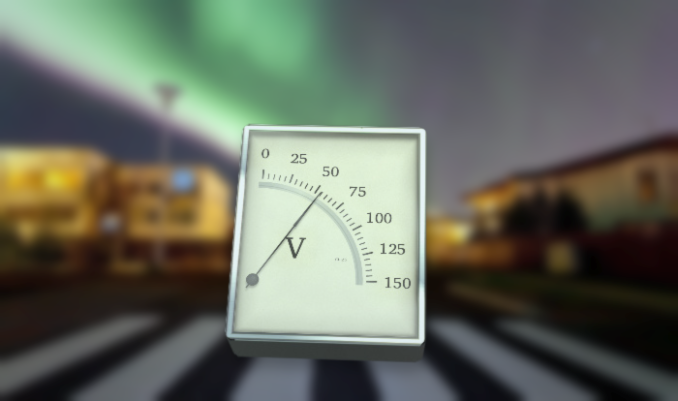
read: 55; V
